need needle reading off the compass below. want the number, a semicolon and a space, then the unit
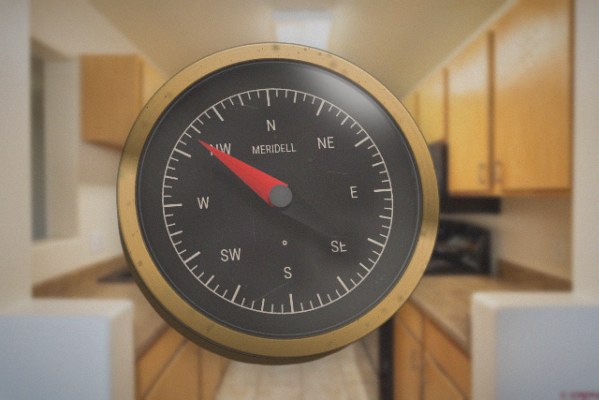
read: 310; °
